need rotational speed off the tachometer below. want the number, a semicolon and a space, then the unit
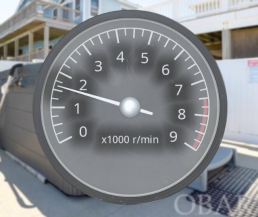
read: 1625; rpm
